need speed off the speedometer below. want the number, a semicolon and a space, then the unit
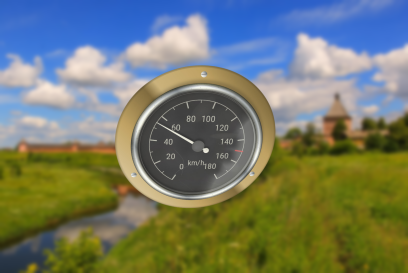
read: 55; km/h
